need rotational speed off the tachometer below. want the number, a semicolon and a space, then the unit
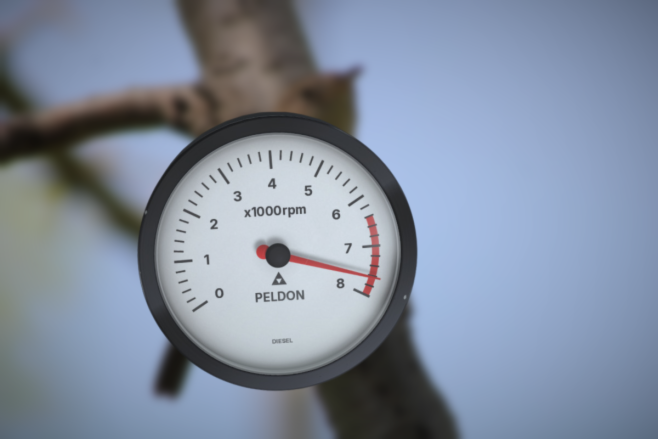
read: 7600; rpm
